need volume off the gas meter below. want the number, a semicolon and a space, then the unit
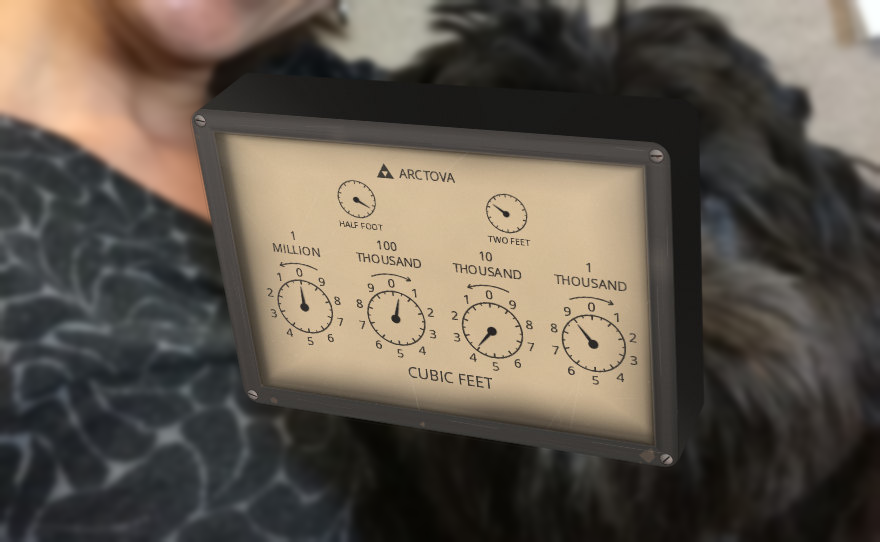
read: 3900; ft³
